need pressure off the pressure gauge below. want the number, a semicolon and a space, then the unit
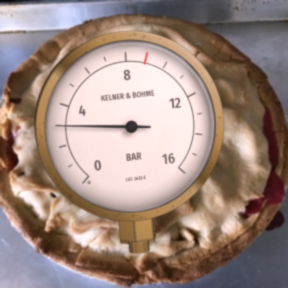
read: 3; bar
